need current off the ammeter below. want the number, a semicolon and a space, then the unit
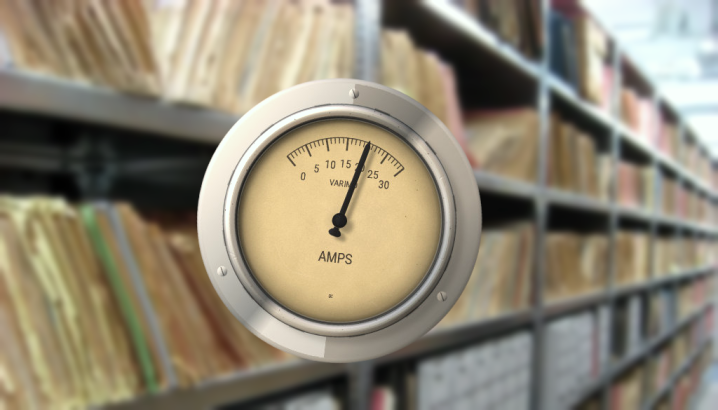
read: 20; A
